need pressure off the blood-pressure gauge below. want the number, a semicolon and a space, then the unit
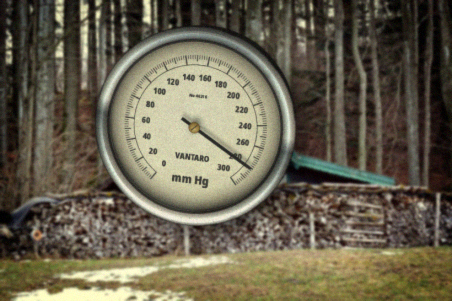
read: 280; mmHg
